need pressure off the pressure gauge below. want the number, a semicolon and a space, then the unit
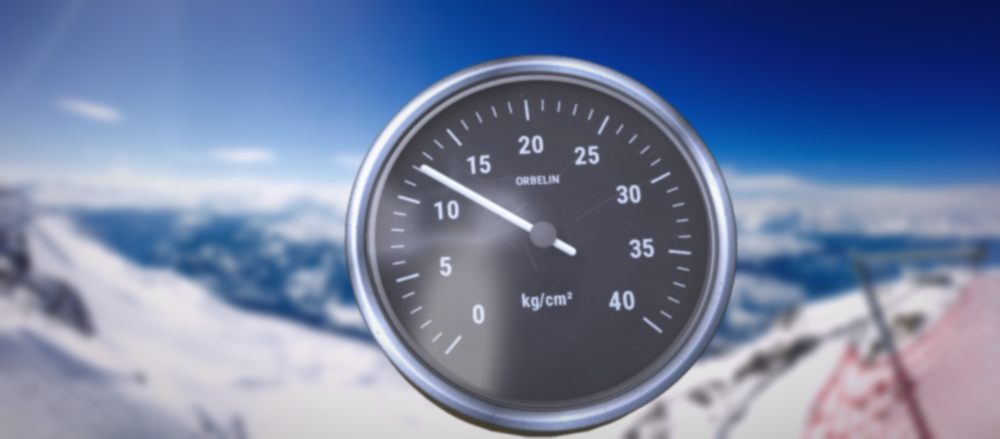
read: 12; kg/cm²
